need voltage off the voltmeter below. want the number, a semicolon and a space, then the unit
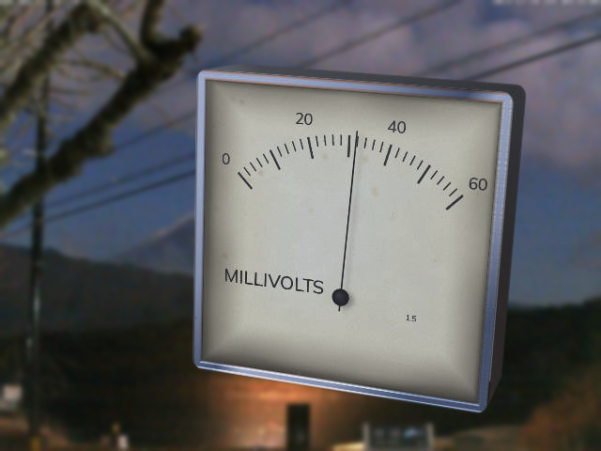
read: 32; mV
